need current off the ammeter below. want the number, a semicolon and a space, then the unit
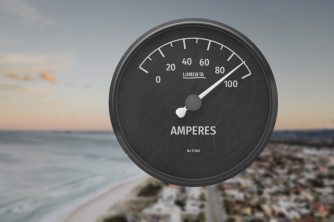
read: 90; A
